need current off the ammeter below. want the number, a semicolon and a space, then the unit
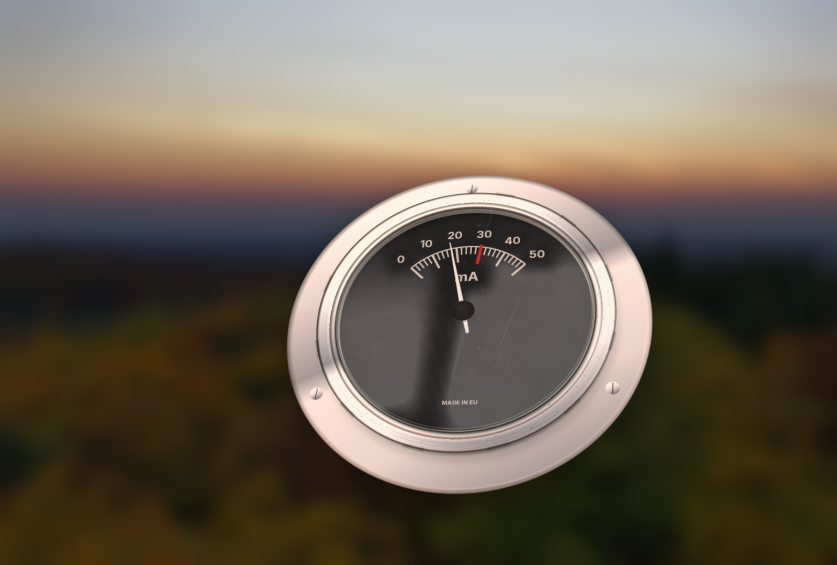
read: 18; mA
